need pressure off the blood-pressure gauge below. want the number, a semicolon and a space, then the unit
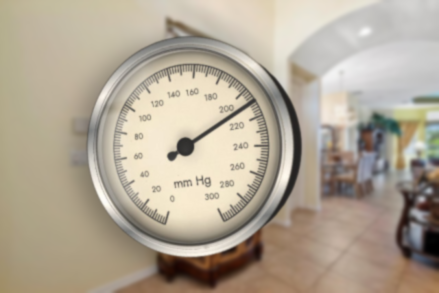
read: 210; mmHg
